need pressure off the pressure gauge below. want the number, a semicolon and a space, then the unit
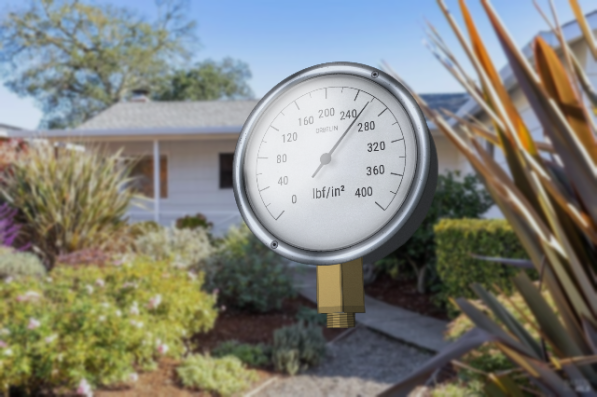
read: 260; psi
